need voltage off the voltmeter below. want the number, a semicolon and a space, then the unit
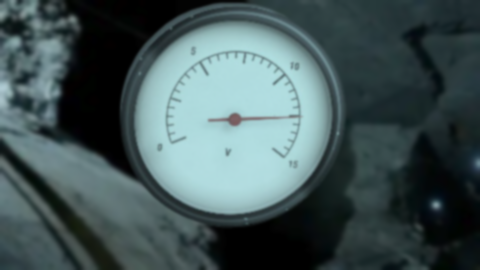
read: 12.5; V
